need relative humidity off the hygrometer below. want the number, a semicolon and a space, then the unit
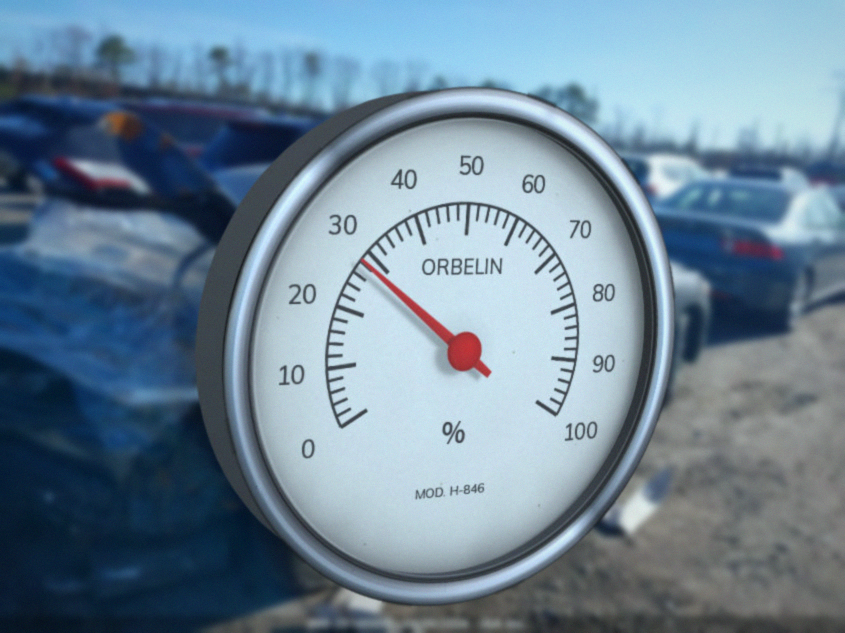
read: 28; %
